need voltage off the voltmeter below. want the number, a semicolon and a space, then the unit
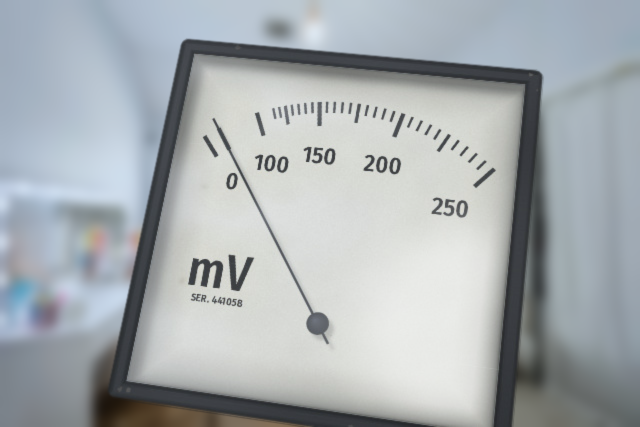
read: 50; mV
